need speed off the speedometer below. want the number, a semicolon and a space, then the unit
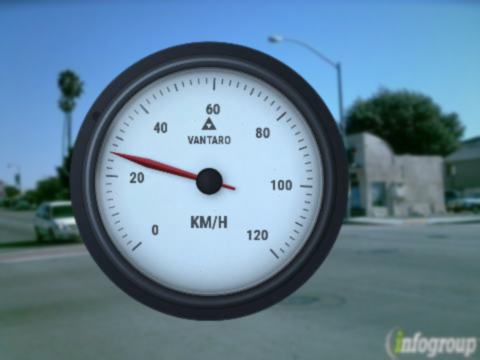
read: 26; km/h
